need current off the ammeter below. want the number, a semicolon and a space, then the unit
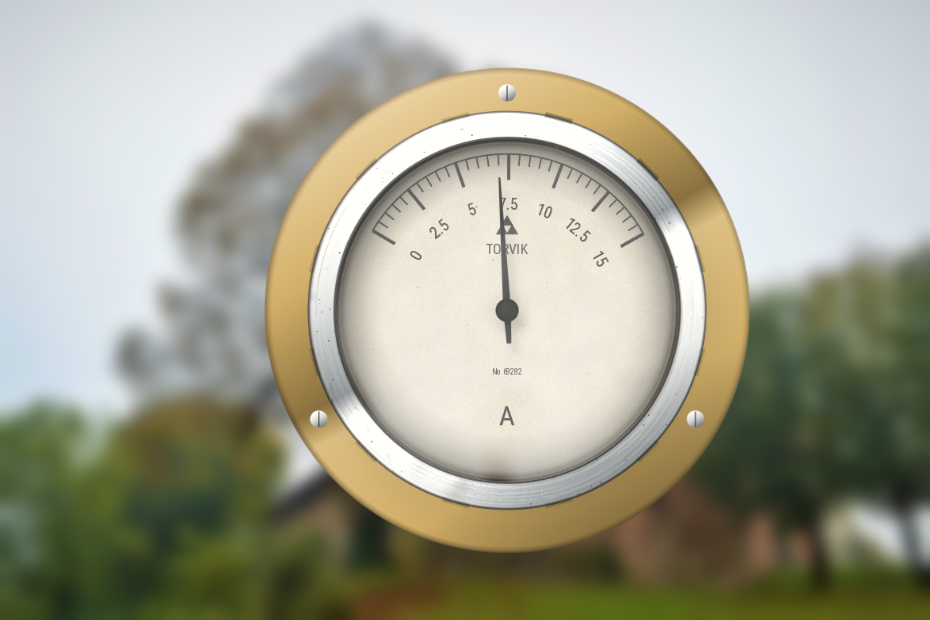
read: 7; A
